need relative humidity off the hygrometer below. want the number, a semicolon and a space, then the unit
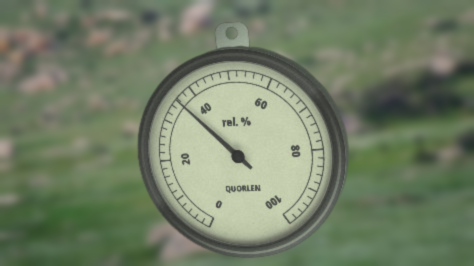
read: 36; %
